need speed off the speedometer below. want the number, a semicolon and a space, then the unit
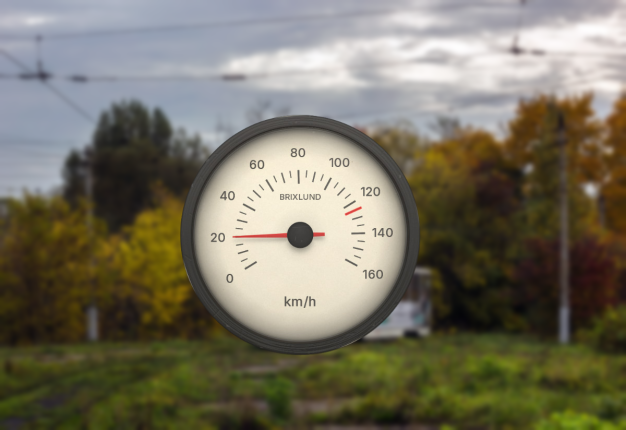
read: 20; km/h
